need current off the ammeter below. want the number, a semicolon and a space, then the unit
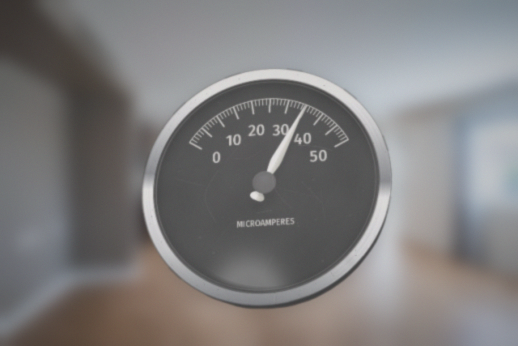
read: 35; µA
